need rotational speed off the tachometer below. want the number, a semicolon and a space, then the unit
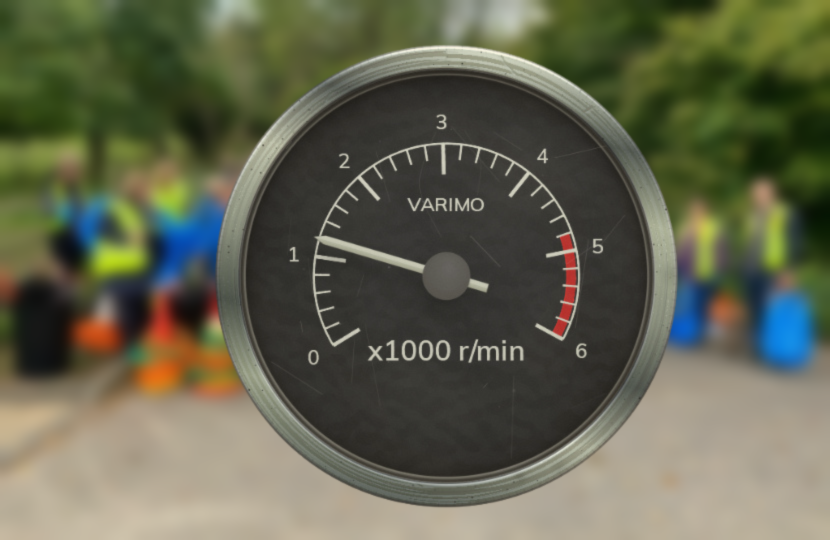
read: 1200; rpm
